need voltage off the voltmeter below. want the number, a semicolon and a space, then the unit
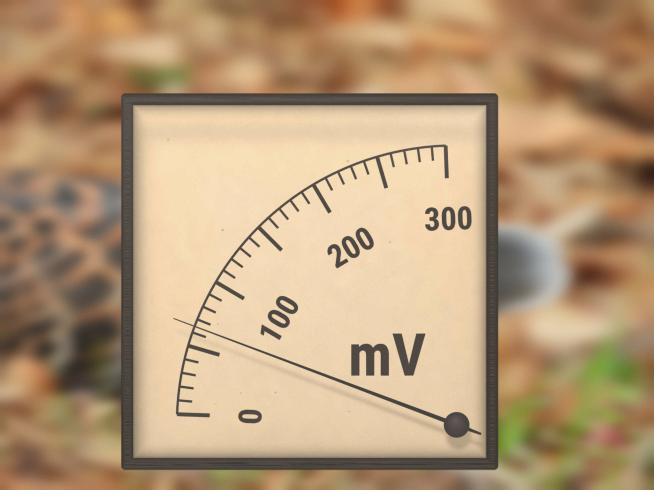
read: 65; mV
